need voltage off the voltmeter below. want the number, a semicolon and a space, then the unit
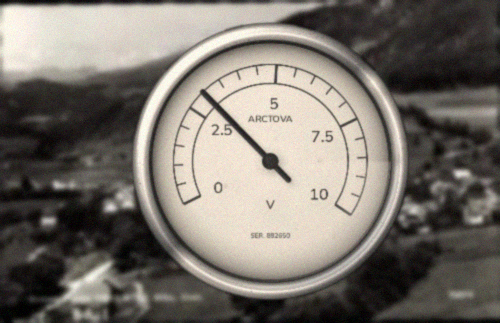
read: 3; V
